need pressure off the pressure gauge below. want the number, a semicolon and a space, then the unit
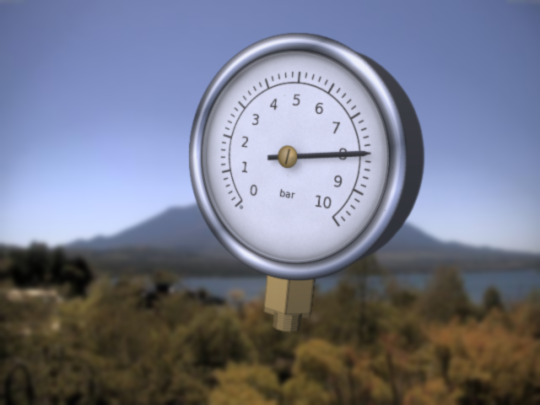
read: 8; bar
